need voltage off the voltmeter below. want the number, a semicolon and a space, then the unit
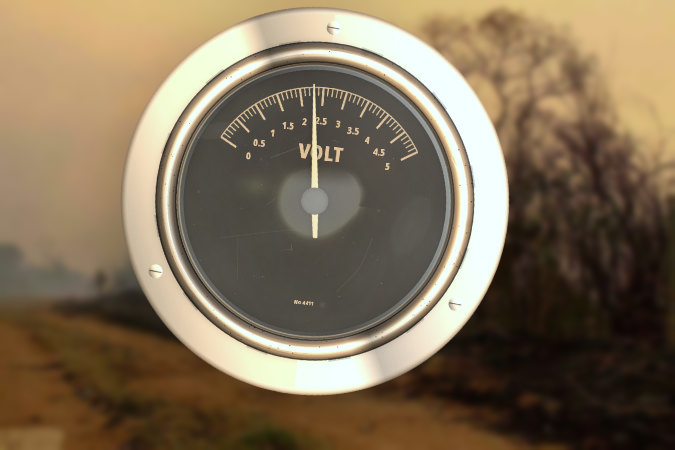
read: 2.3; V
